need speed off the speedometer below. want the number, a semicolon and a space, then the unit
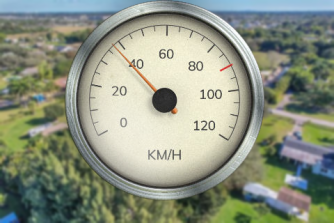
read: 37.5; km/h
